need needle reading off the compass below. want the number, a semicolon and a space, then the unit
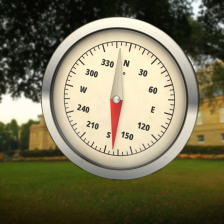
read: 170; °
